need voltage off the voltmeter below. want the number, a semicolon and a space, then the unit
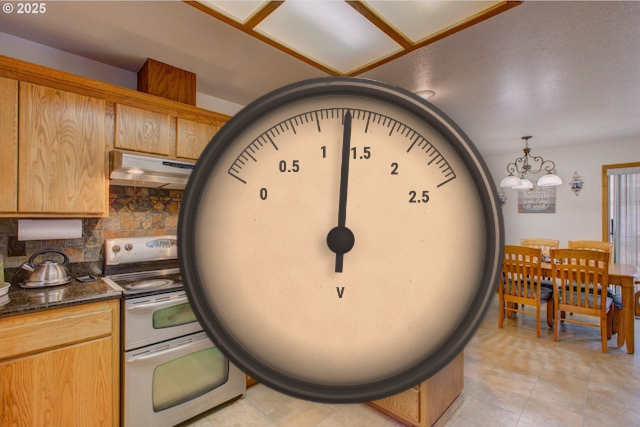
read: 1.3; V
